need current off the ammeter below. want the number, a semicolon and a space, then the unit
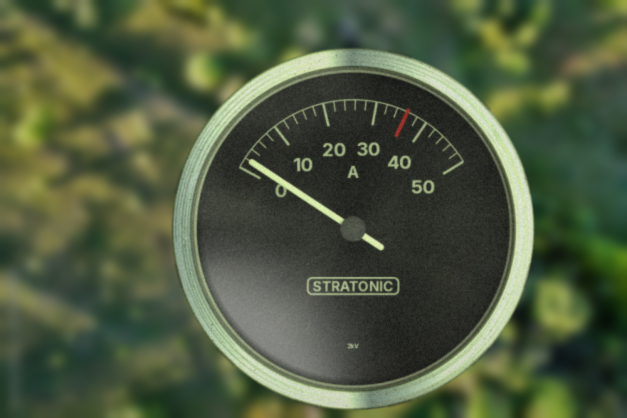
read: 2; A
